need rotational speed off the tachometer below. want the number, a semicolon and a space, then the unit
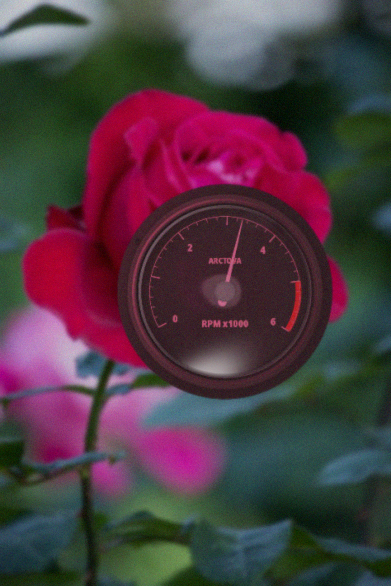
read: 3300; rpm
